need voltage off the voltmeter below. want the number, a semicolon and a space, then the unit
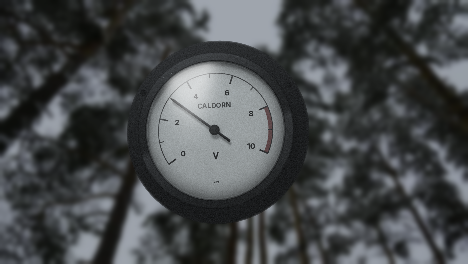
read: 3; V
